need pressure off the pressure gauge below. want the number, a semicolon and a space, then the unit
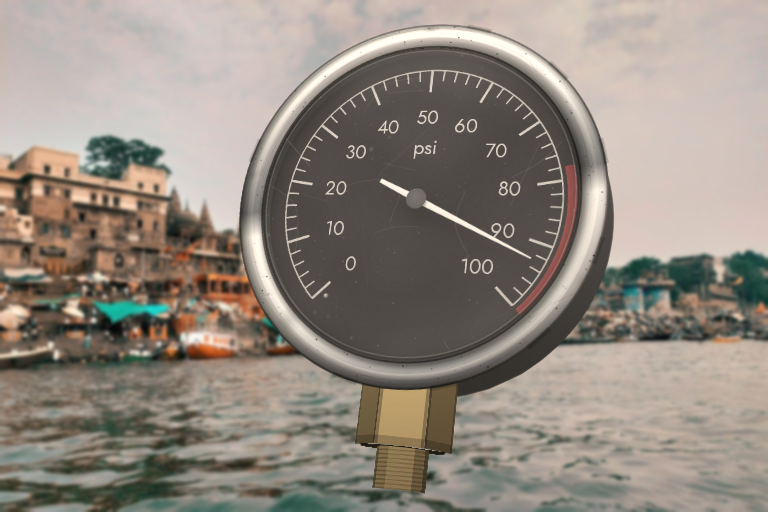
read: 93; psi
